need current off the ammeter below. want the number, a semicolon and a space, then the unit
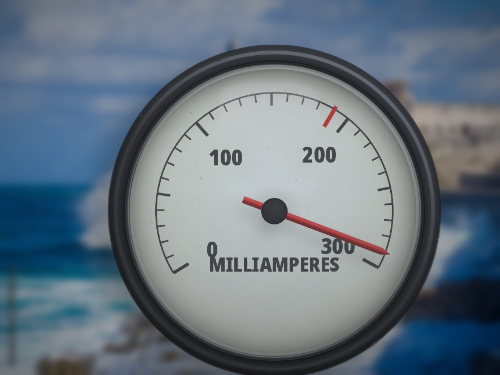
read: 290; mA
